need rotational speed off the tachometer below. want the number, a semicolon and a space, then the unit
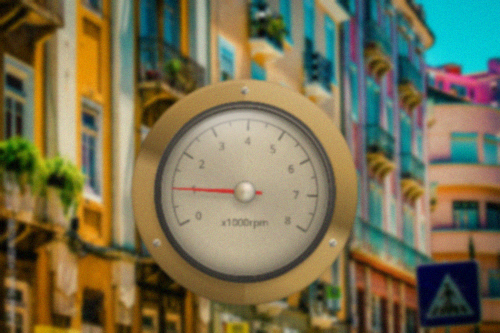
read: 1000; rpm
